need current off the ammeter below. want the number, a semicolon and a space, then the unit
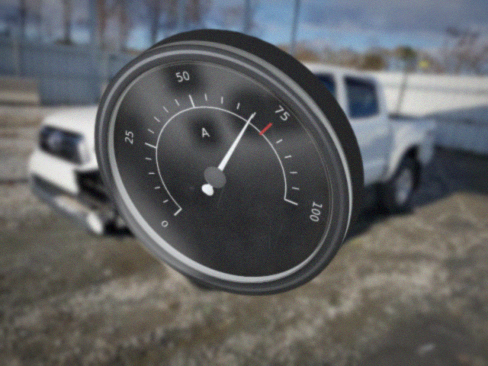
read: 70; A
